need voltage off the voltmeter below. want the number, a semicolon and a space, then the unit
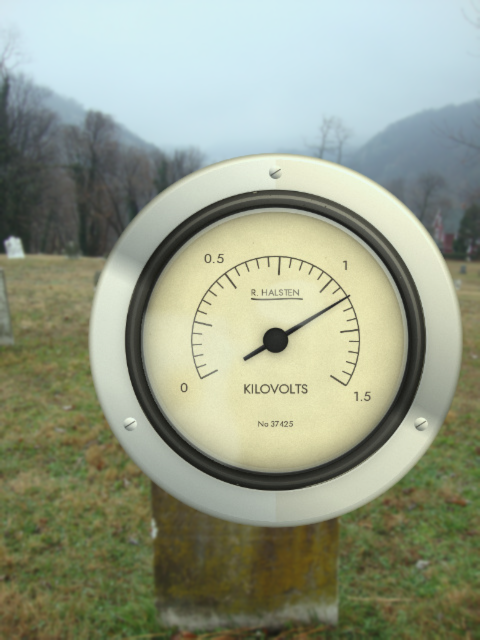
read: 1.1; kV
